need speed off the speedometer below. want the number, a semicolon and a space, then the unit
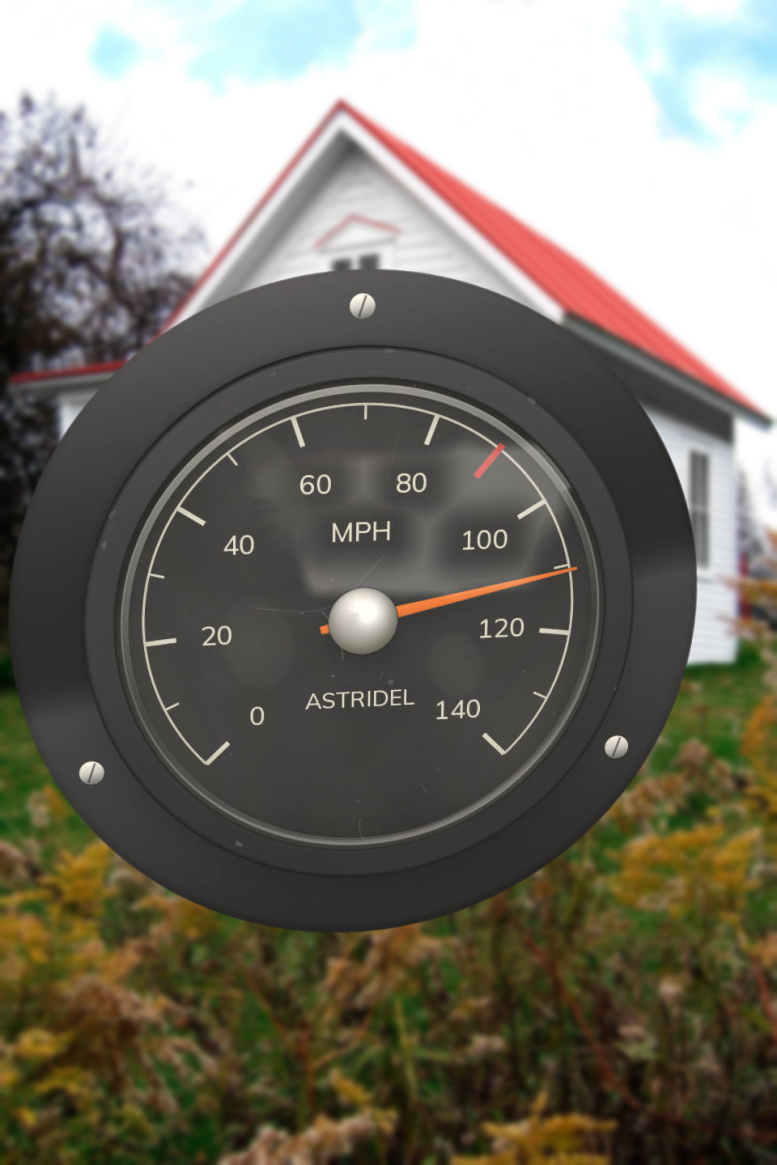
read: 110; mph
